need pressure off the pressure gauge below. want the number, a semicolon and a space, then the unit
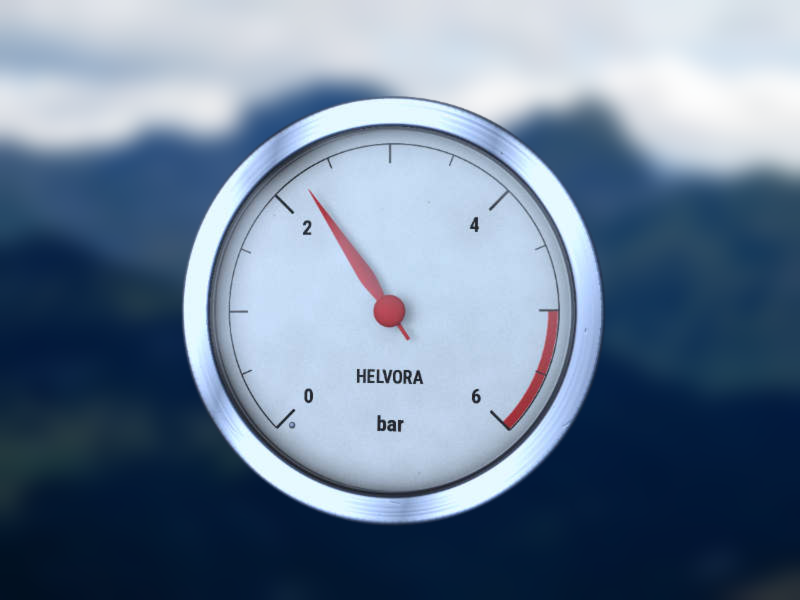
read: 2.25; bar
